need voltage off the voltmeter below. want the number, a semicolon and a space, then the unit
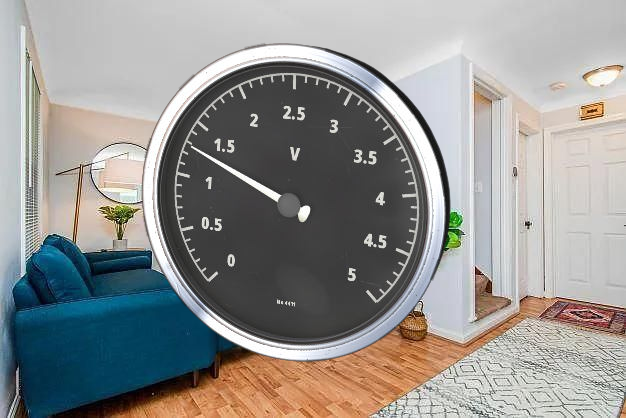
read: 1.3; V
